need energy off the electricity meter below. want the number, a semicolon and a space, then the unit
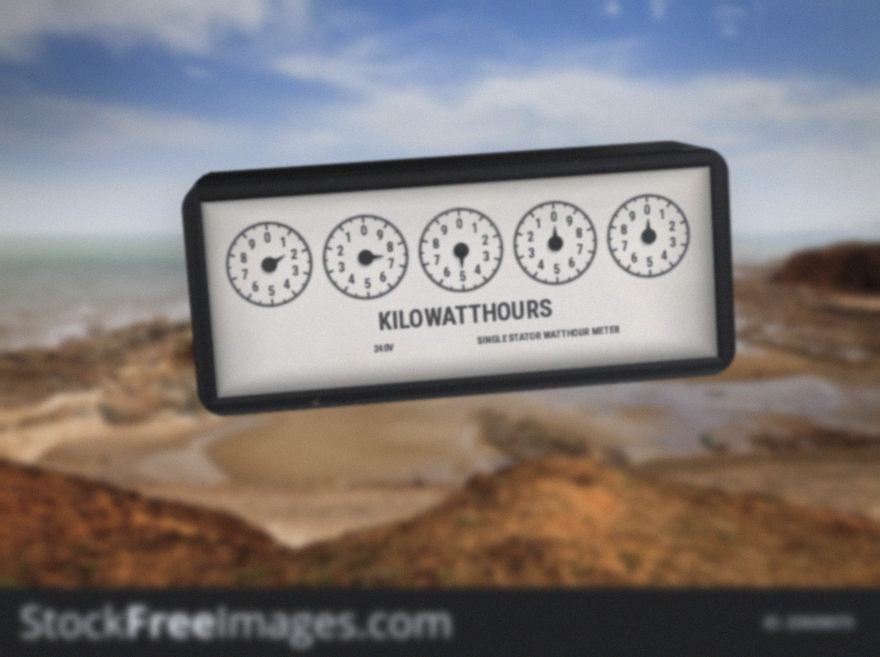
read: 17500; kWh
